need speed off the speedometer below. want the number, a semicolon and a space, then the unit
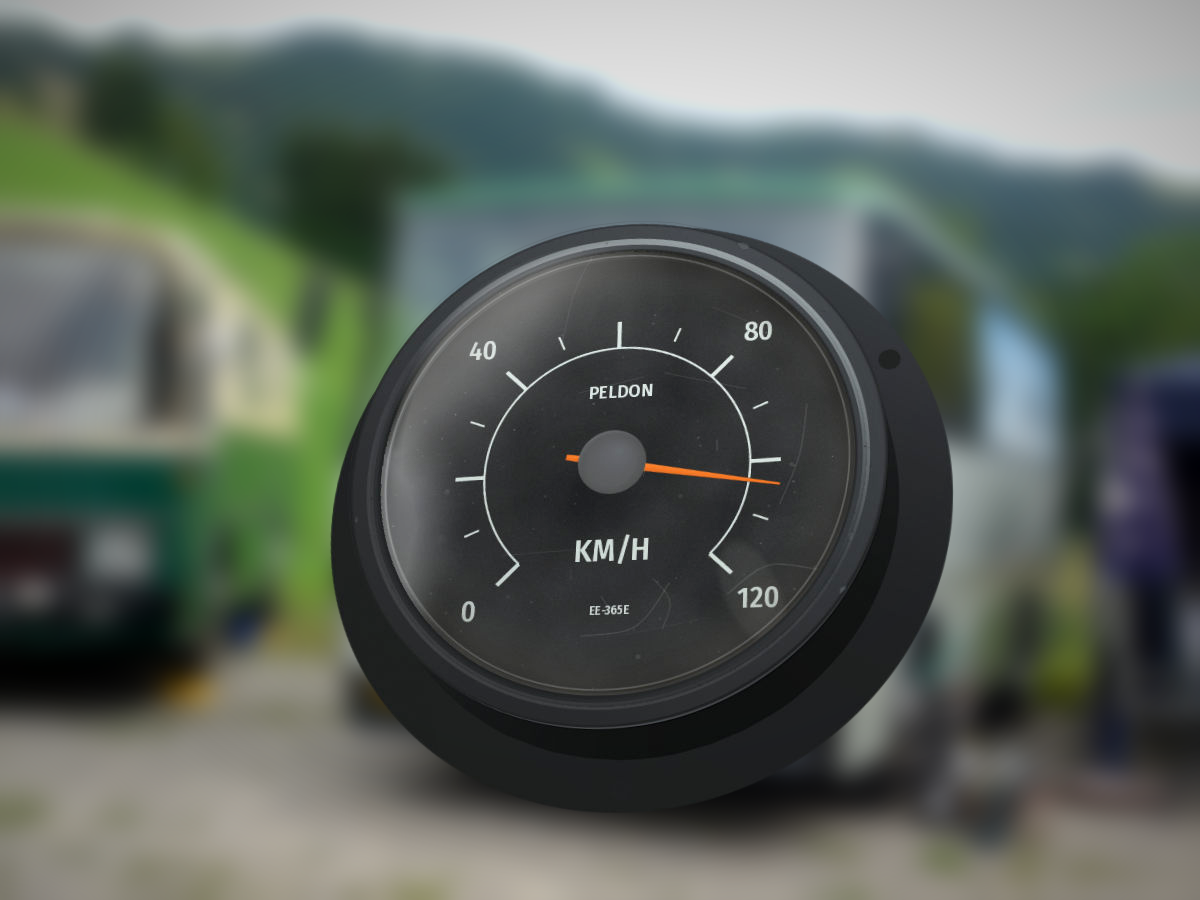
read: 105; km/h
